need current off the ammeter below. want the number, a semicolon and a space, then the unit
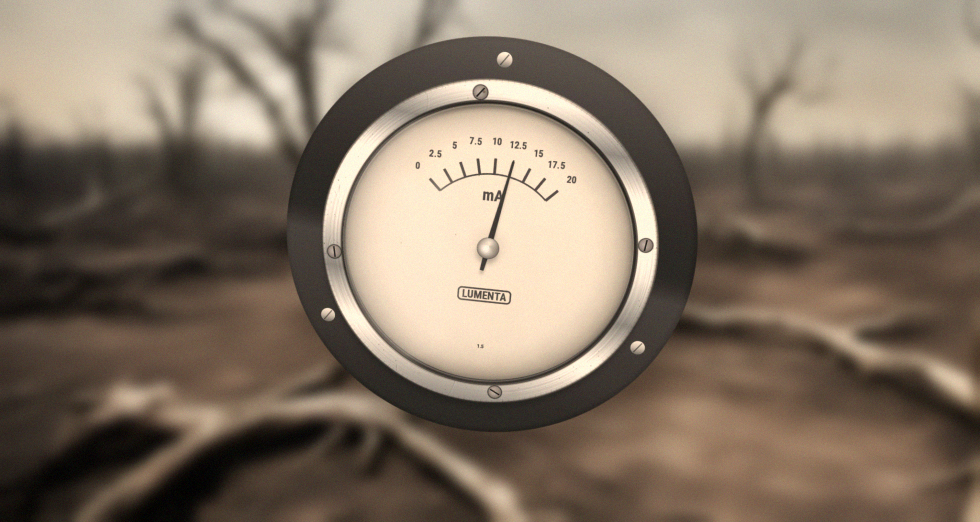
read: 12.5; mA
